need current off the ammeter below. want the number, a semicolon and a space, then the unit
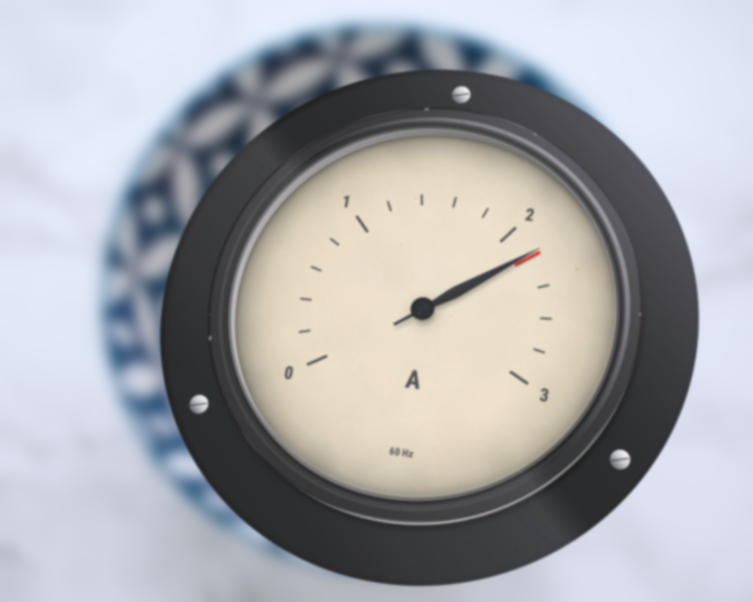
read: 2.2; A
